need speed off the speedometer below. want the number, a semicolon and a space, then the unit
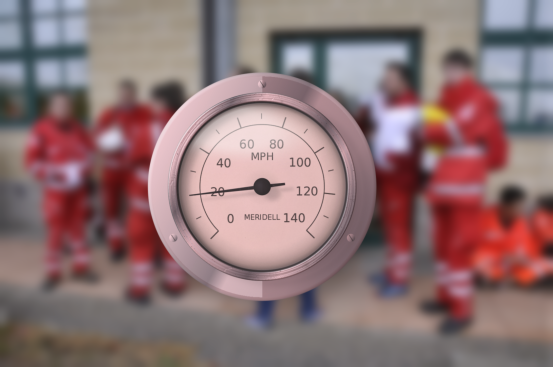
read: 20; mph
